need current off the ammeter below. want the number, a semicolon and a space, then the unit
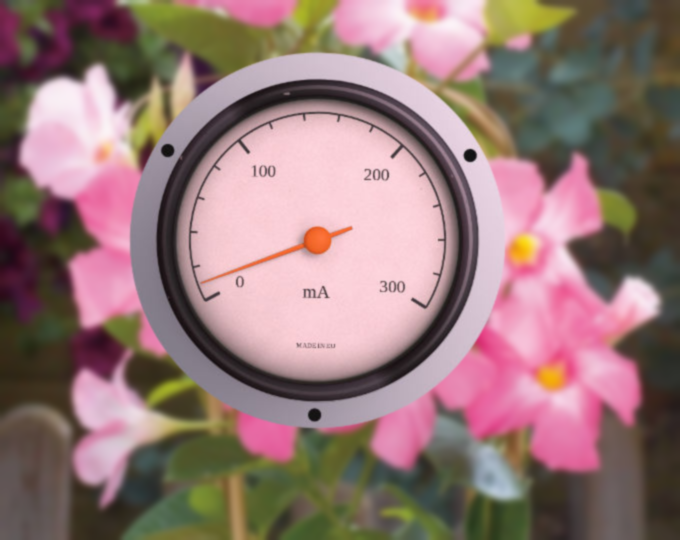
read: 10; mA
